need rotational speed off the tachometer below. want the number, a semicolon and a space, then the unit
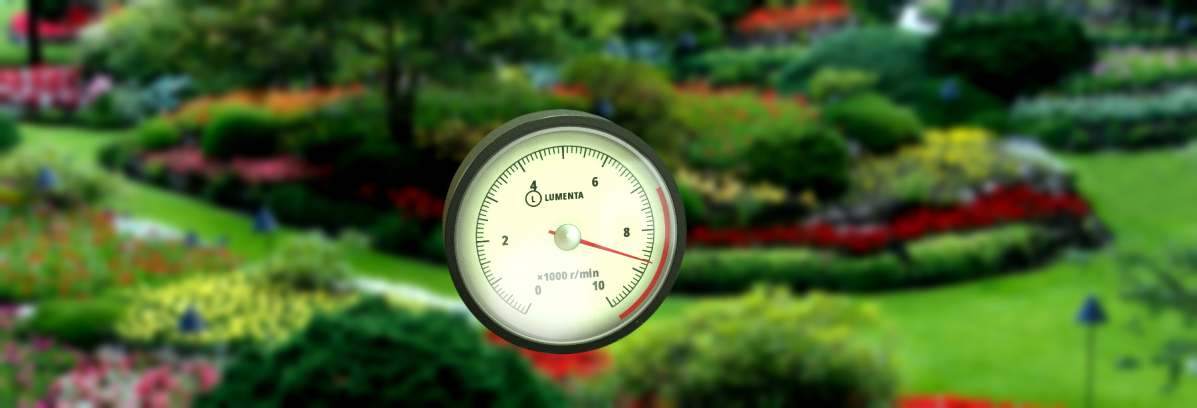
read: 8700; rpm
